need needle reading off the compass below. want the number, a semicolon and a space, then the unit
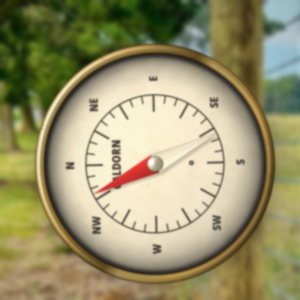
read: 335; °
